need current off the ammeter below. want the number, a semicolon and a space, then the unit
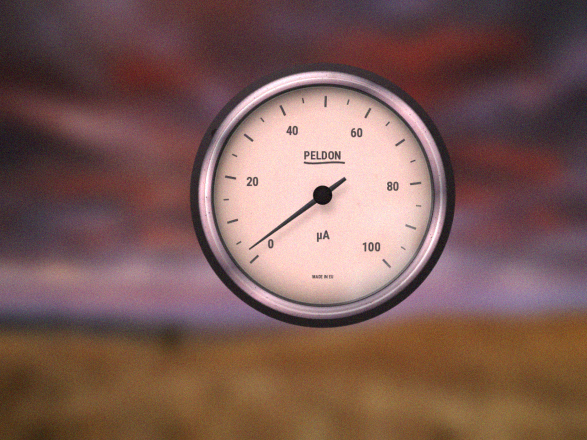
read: 2.5; µA
